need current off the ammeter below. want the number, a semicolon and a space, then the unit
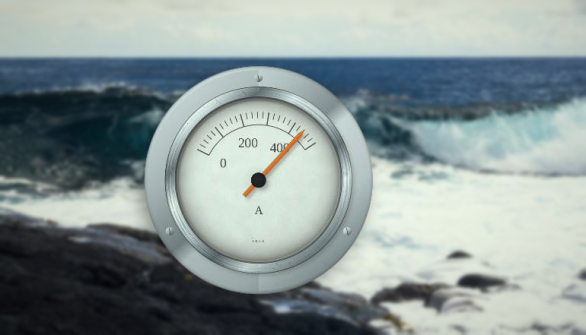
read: 440; A
